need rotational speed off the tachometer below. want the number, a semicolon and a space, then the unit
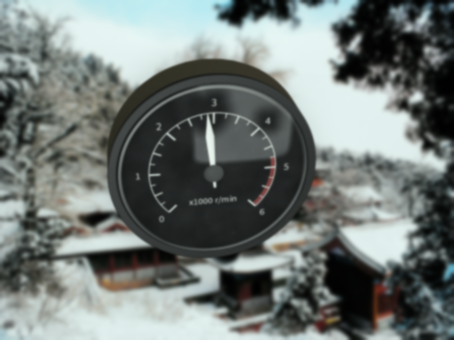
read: 2875; rpm
